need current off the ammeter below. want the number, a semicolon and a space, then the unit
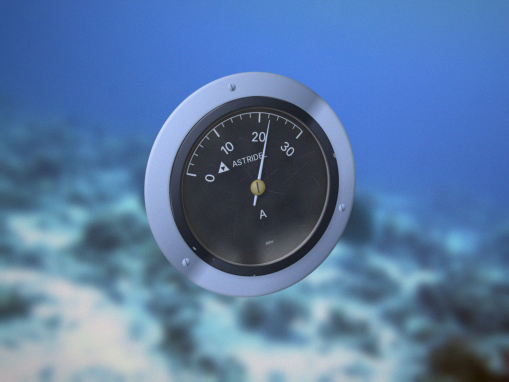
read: 22; A
